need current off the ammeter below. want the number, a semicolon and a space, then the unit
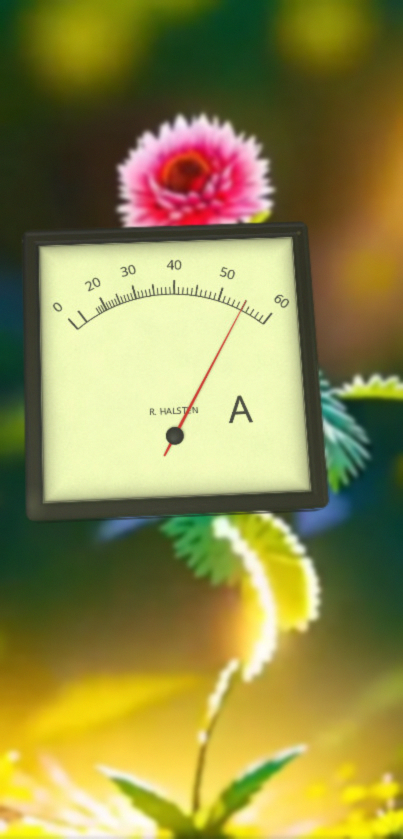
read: 55; A
